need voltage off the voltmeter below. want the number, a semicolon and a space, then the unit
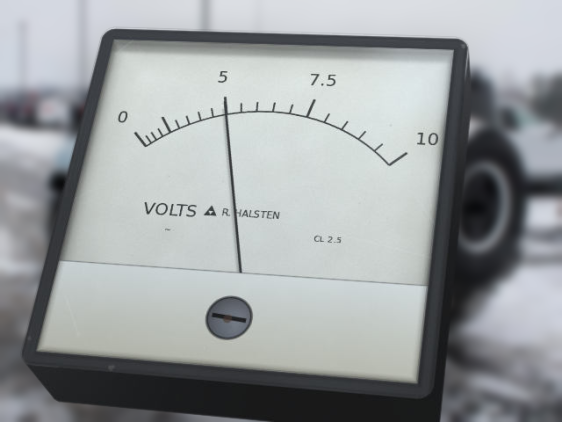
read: 5; V
